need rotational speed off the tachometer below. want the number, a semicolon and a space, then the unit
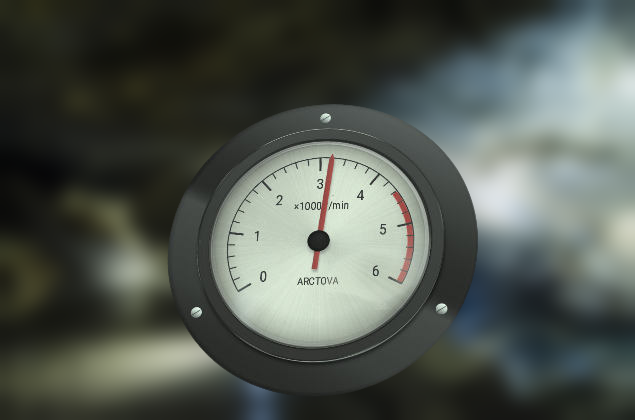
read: 3200; rpm
